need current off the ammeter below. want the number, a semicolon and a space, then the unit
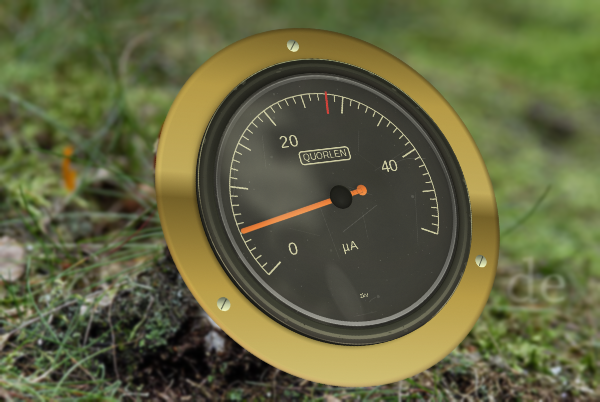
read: 5; µA
